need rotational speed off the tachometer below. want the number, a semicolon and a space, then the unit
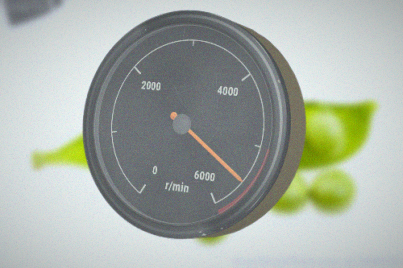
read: 5500; rpm
